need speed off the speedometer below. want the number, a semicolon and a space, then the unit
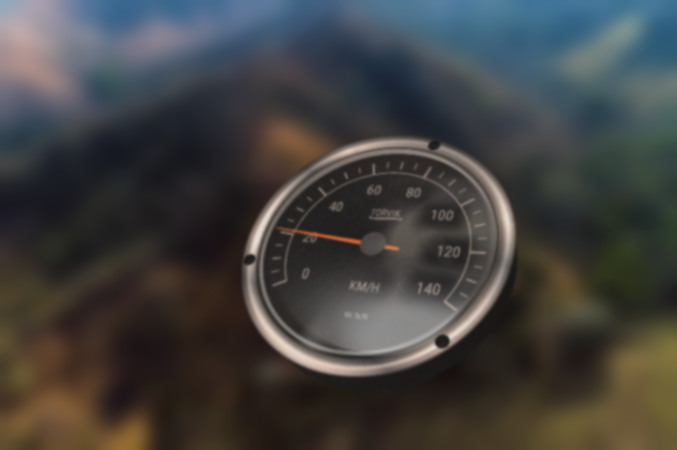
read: 20; km/h
